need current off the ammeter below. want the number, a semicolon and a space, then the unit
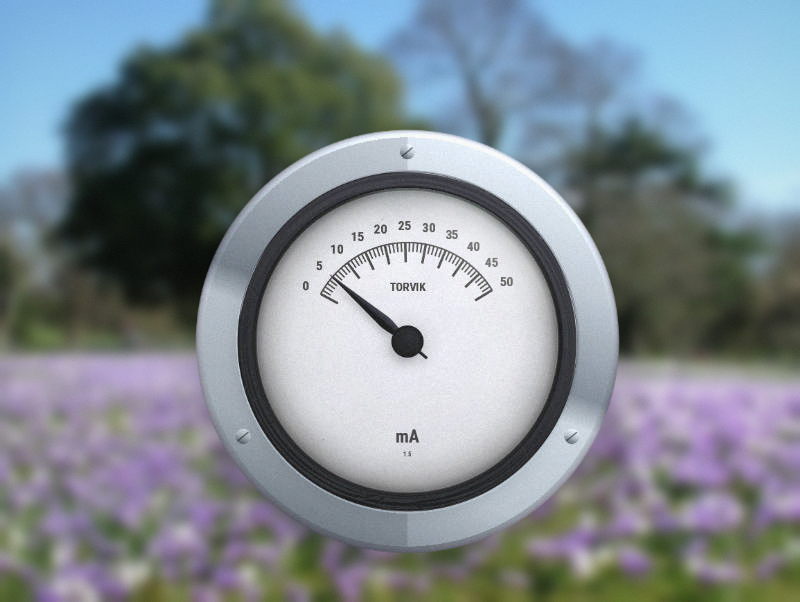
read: 5; mA
